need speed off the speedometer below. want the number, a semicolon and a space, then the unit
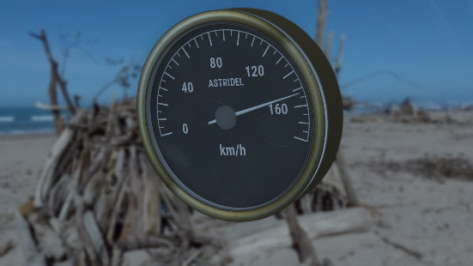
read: 152.5; km/h
